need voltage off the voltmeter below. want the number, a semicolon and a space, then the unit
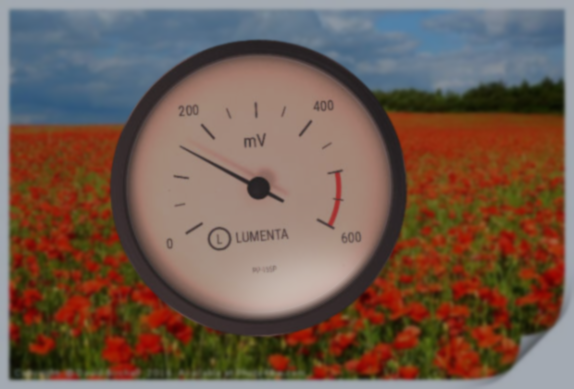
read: 150; mV
